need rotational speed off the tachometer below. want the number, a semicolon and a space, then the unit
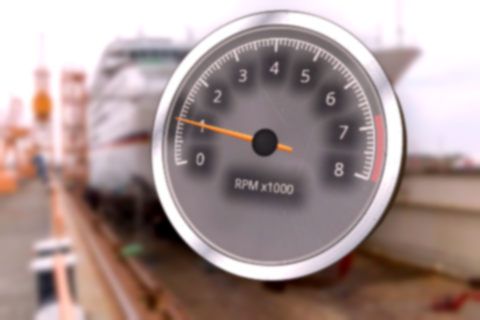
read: 1000; rpm
